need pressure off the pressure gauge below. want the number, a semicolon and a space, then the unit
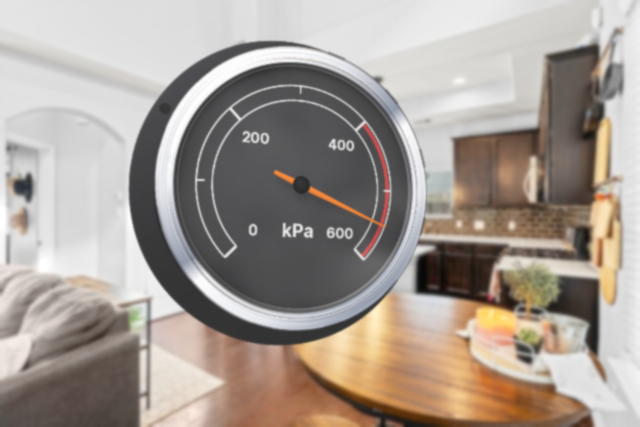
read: 550; kPa
